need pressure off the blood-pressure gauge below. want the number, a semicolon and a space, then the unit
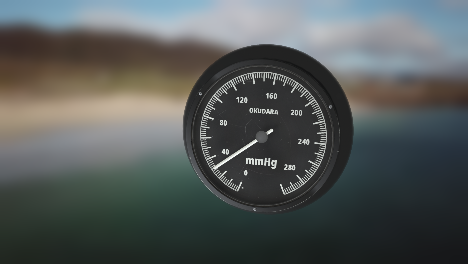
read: 30; mmHg
